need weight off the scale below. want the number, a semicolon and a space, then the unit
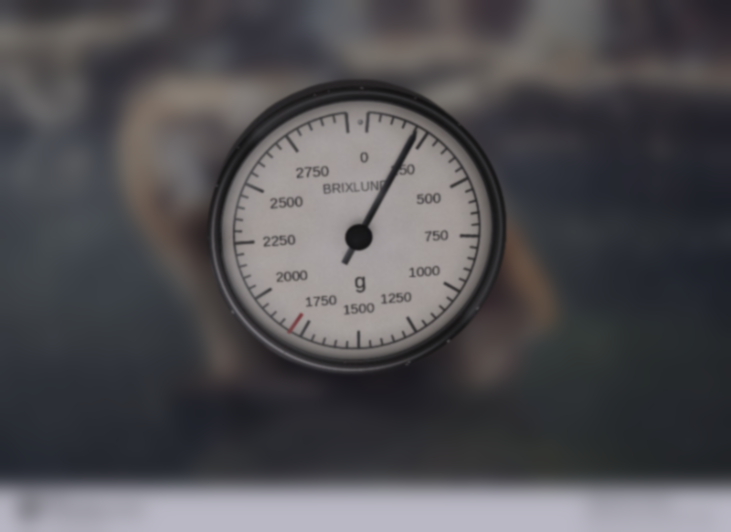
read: 200; g
